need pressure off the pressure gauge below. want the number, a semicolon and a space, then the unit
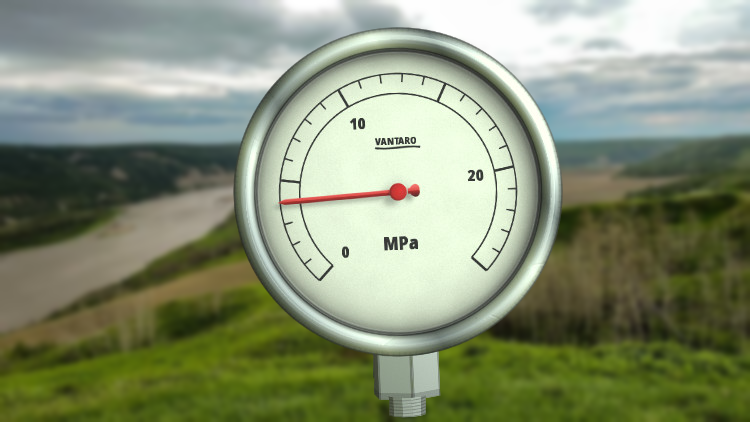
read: 4; MPa
